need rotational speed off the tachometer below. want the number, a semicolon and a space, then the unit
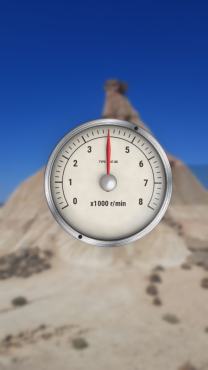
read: 4000; rpm
